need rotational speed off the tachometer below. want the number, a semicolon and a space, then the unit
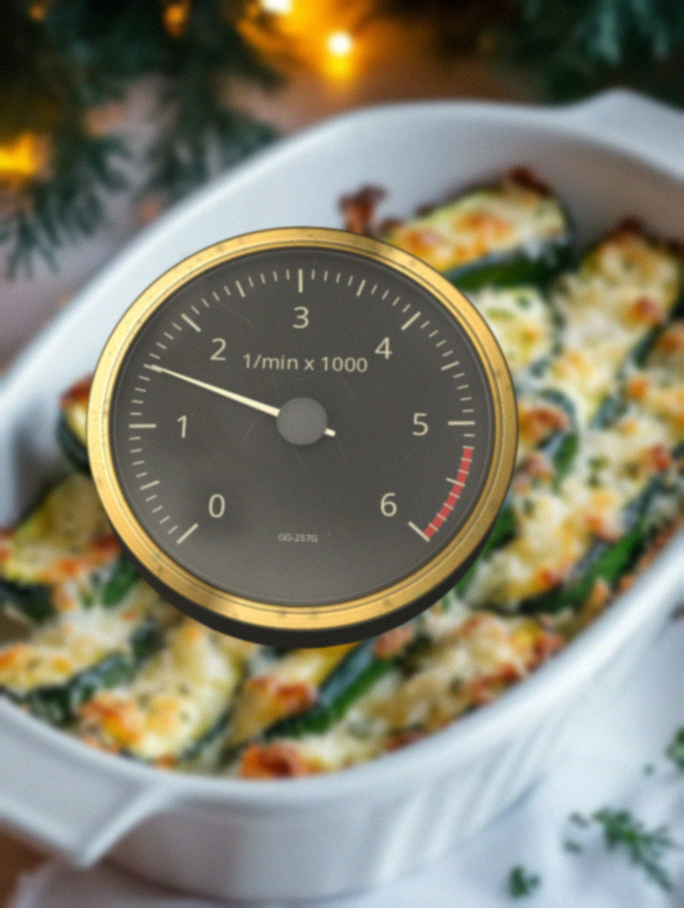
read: 1500; rpm
